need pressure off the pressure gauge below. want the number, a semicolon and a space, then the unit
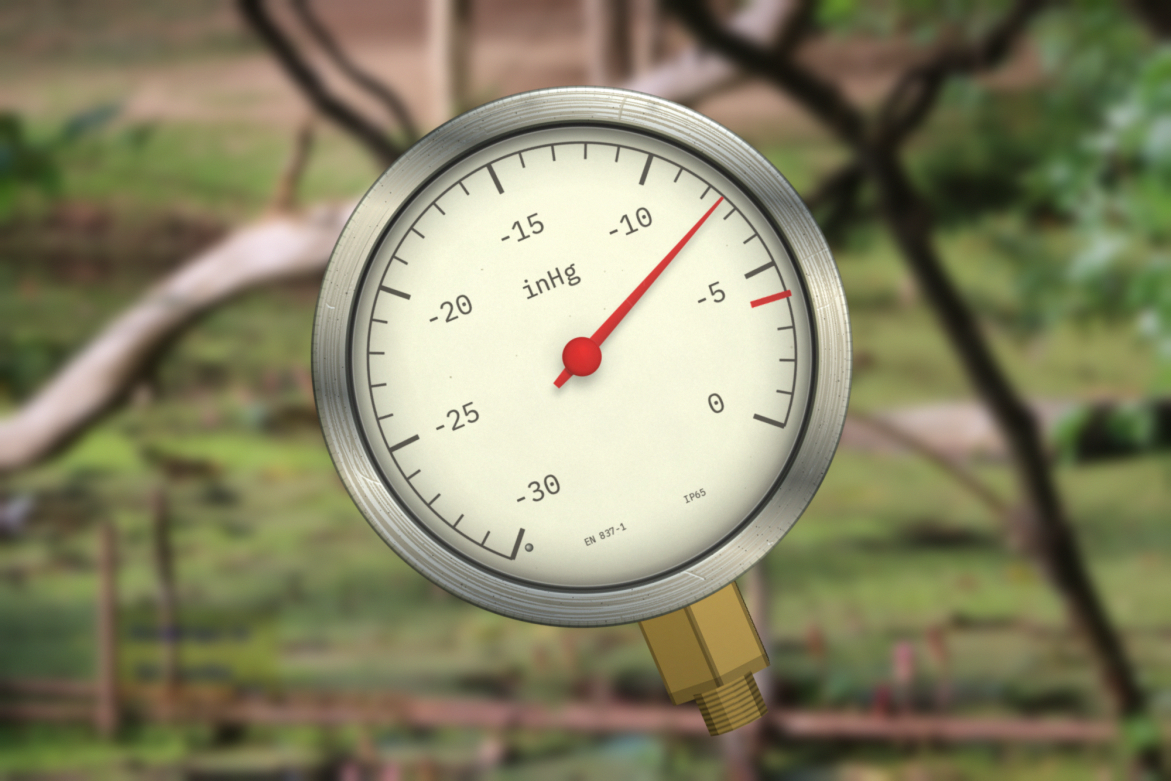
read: -7.5; inHg
